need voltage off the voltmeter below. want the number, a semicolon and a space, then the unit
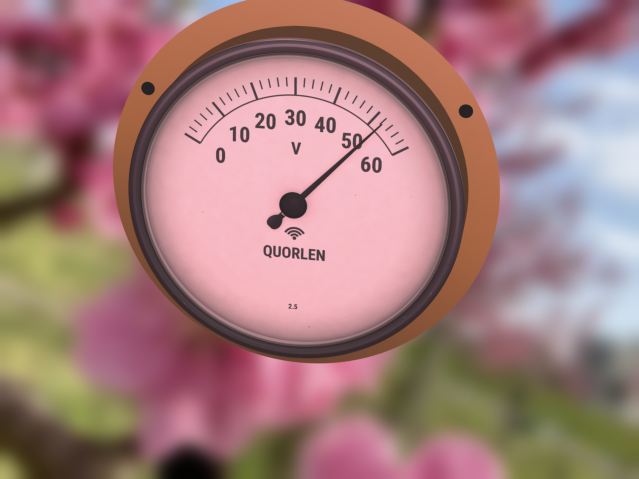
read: 52; V
